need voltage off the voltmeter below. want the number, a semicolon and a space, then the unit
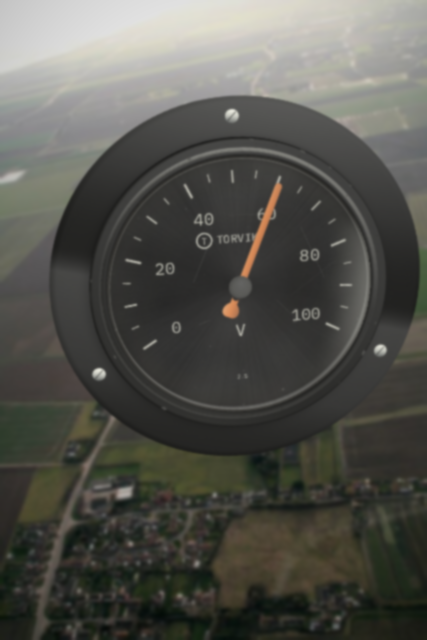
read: 60; V
